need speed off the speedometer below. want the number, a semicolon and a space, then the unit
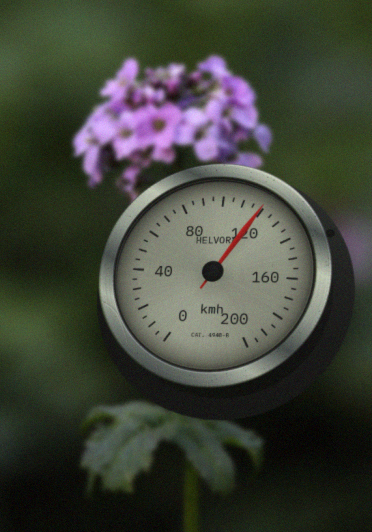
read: 120; km/h
